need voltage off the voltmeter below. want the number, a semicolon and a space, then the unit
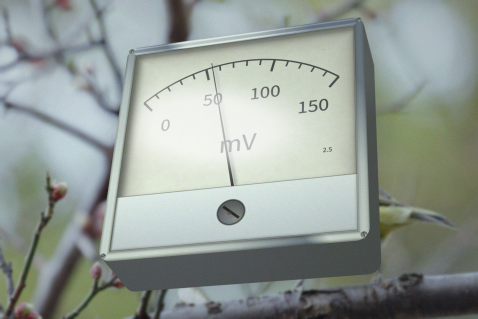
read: 55; mV
